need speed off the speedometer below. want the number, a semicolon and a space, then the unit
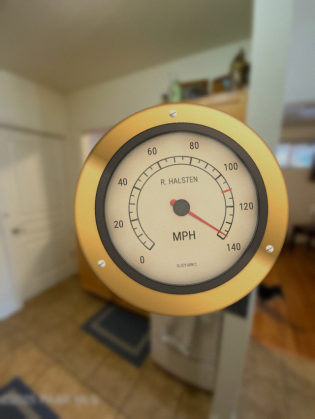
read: 137.5; mph
